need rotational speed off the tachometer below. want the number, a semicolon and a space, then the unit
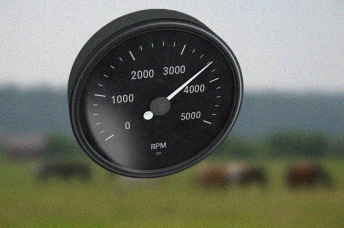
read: 3600; rpm
